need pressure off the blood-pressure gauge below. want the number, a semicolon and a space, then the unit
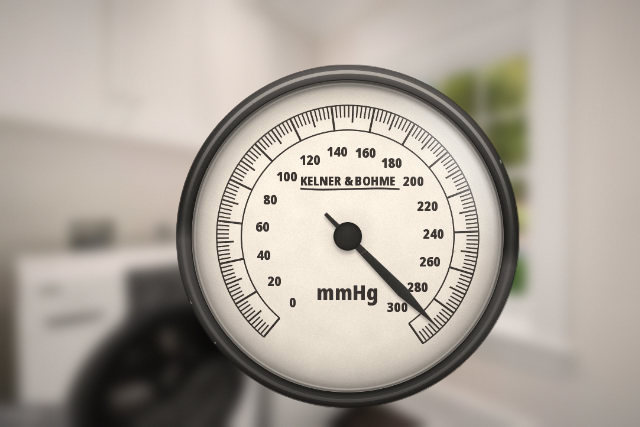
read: 290; mmHg
